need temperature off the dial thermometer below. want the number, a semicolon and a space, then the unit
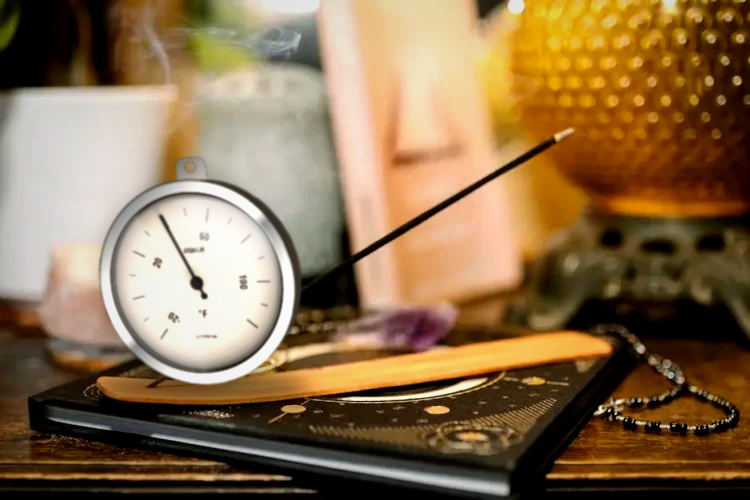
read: 40; °F
